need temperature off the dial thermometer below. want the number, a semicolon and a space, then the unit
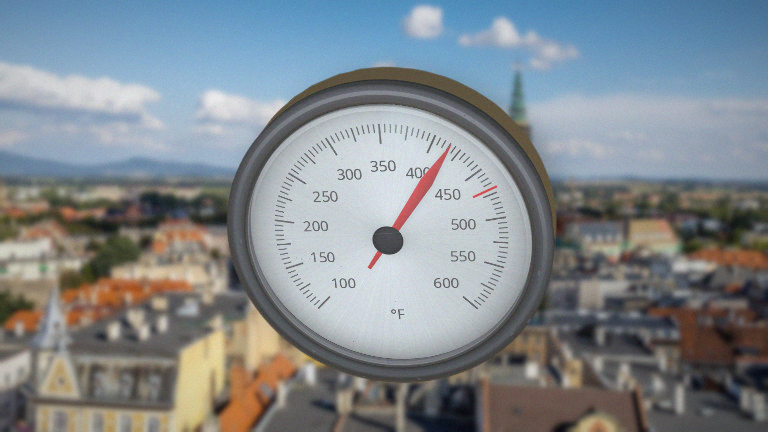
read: 415; °F
